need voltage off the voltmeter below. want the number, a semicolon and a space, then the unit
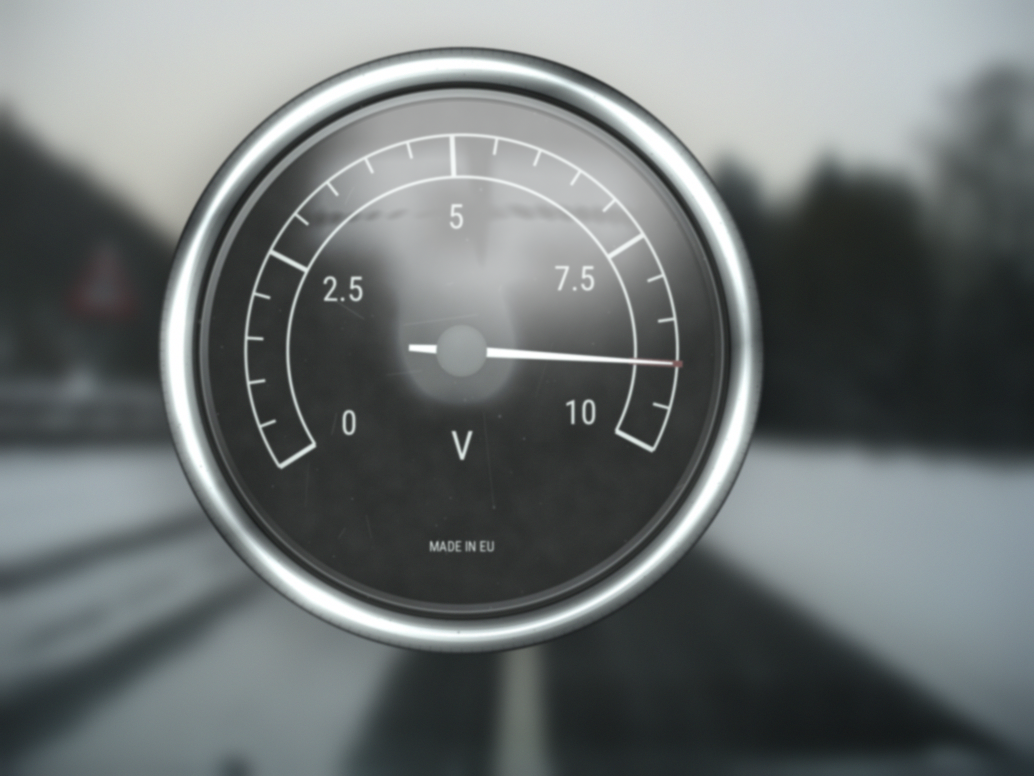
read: 9; V
